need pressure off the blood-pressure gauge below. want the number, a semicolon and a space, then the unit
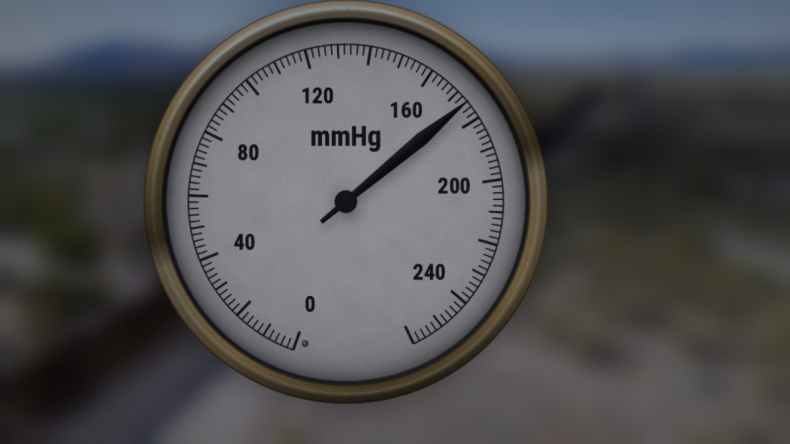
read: 174; mmHg
